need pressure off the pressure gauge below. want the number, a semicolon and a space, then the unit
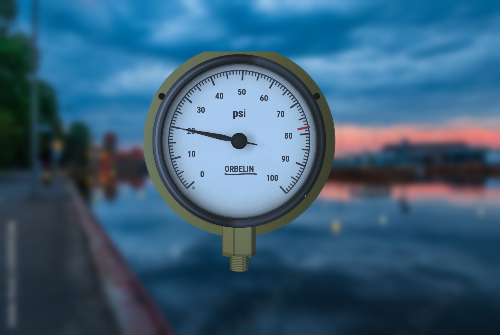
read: 20; psi
